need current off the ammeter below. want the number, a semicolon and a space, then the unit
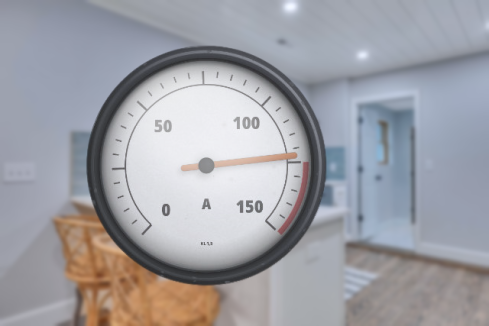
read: 122.5; A
